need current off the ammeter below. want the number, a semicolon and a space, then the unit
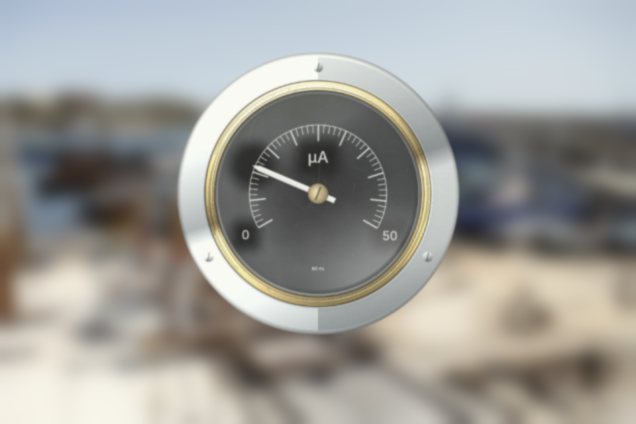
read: 11; µA
